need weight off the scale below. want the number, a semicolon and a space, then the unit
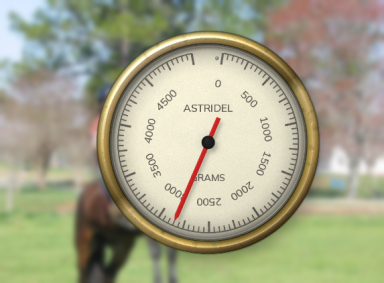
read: 2850; g
